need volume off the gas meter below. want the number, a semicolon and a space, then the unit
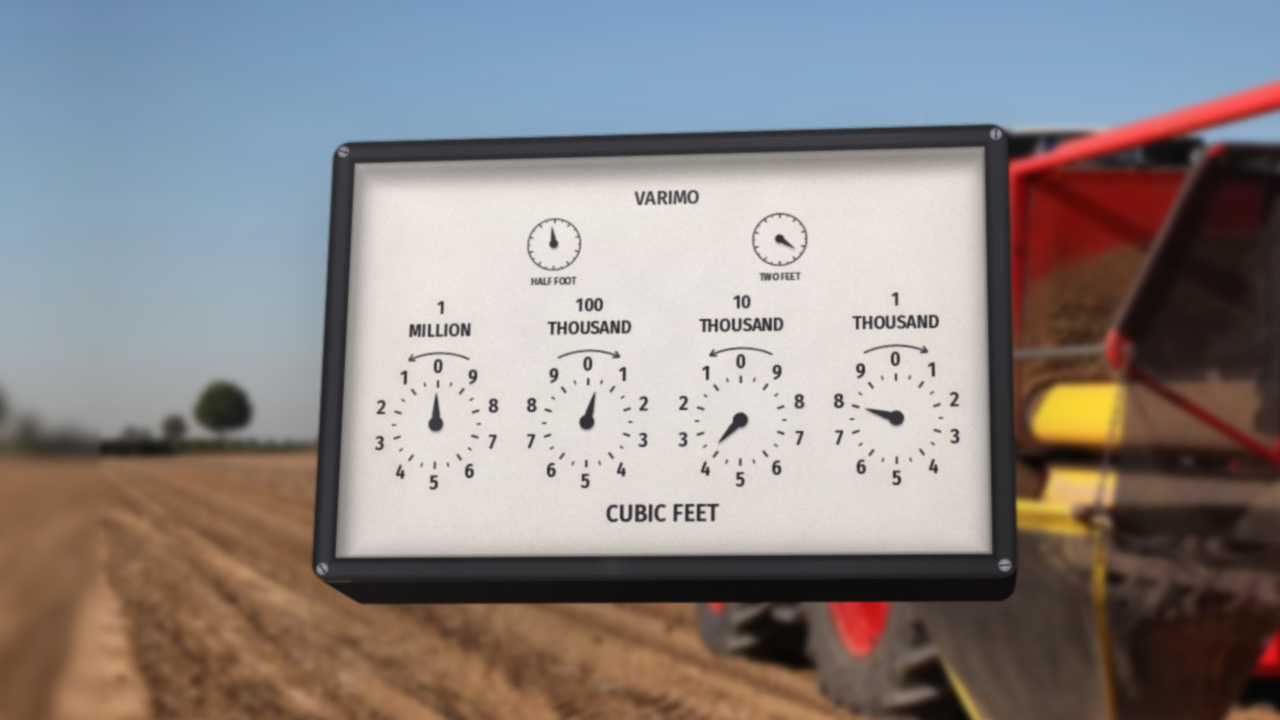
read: 3800; ft³
